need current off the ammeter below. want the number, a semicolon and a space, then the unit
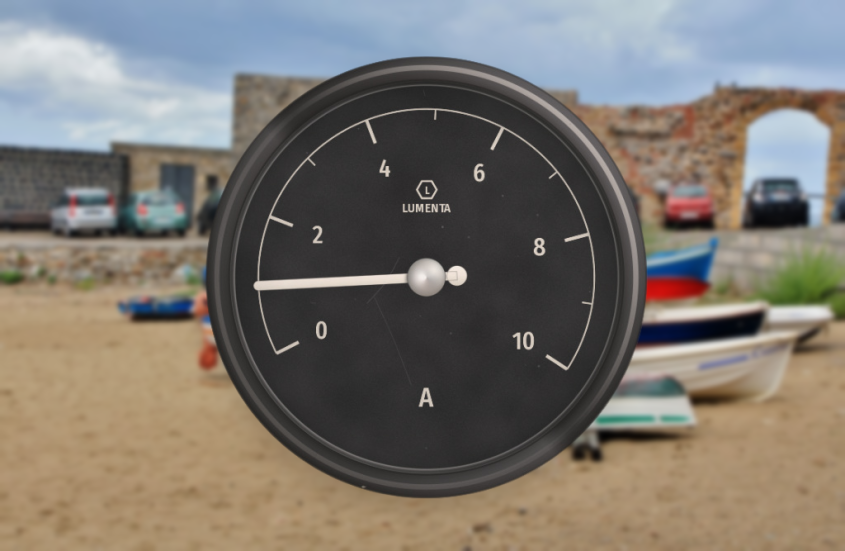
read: 1; A
